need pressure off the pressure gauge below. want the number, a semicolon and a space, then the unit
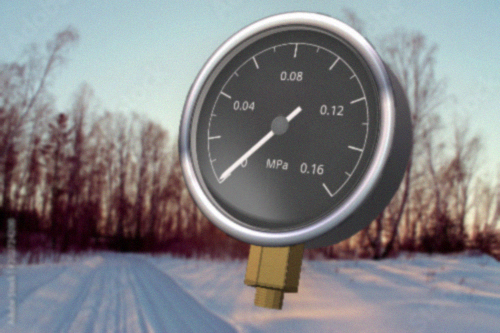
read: 0; MPa
